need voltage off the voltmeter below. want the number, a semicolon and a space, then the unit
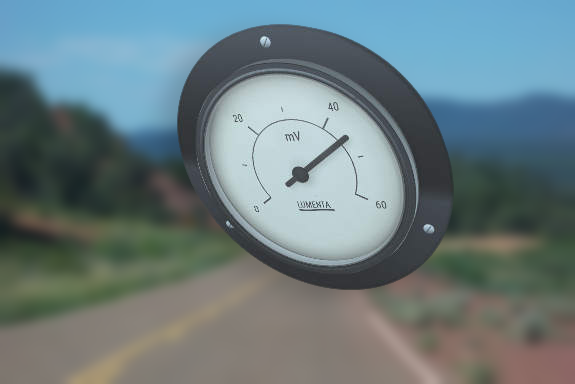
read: 45; mV
